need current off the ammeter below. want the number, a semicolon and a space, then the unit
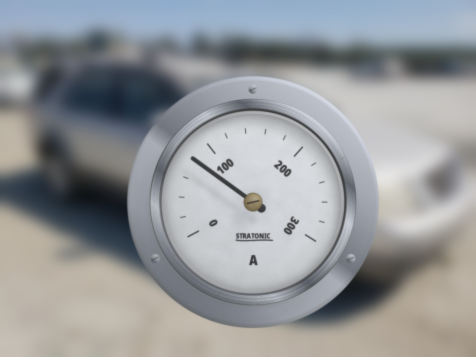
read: 80; A
